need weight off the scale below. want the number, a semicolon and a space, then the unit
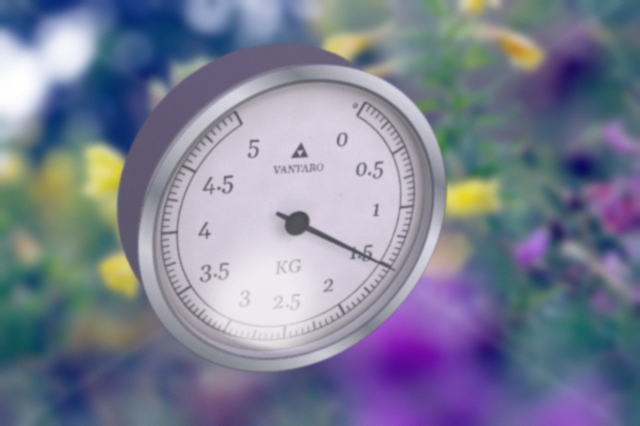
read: 1.5; kg
